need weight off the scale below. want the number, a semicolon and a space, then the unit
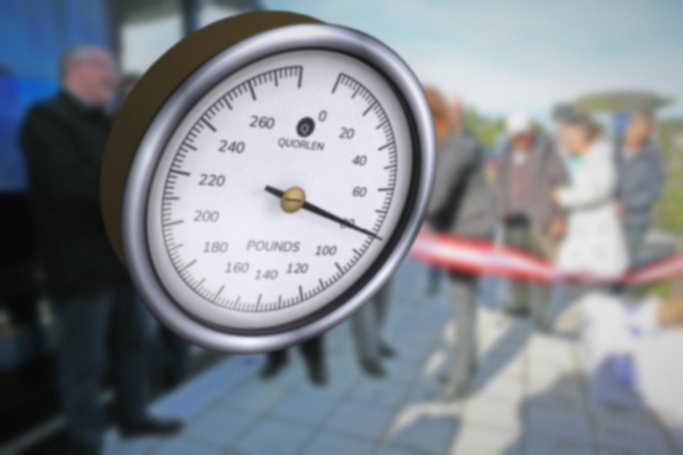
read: 80; lb
